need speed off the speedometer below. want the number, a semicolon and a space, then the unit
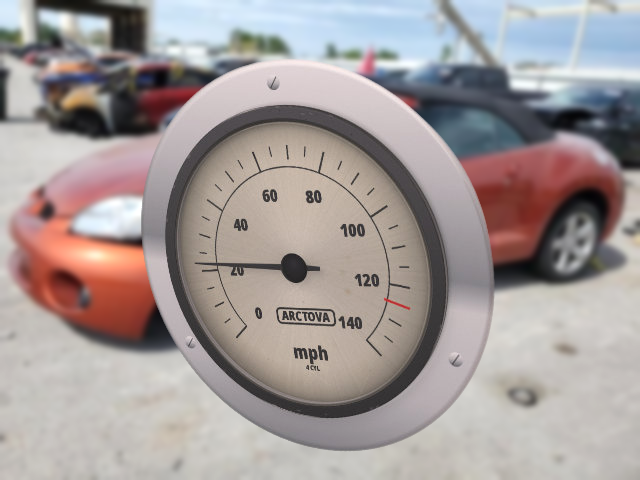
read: 22.5; mph
